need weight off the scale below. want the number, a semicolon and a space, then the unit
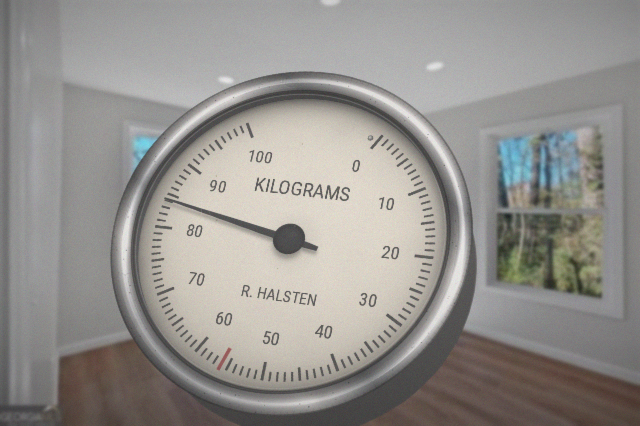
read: 84; kg
